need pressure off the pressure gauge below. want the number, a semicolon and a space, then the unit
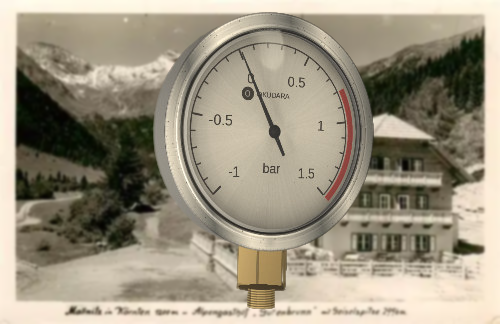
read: 0; bar
